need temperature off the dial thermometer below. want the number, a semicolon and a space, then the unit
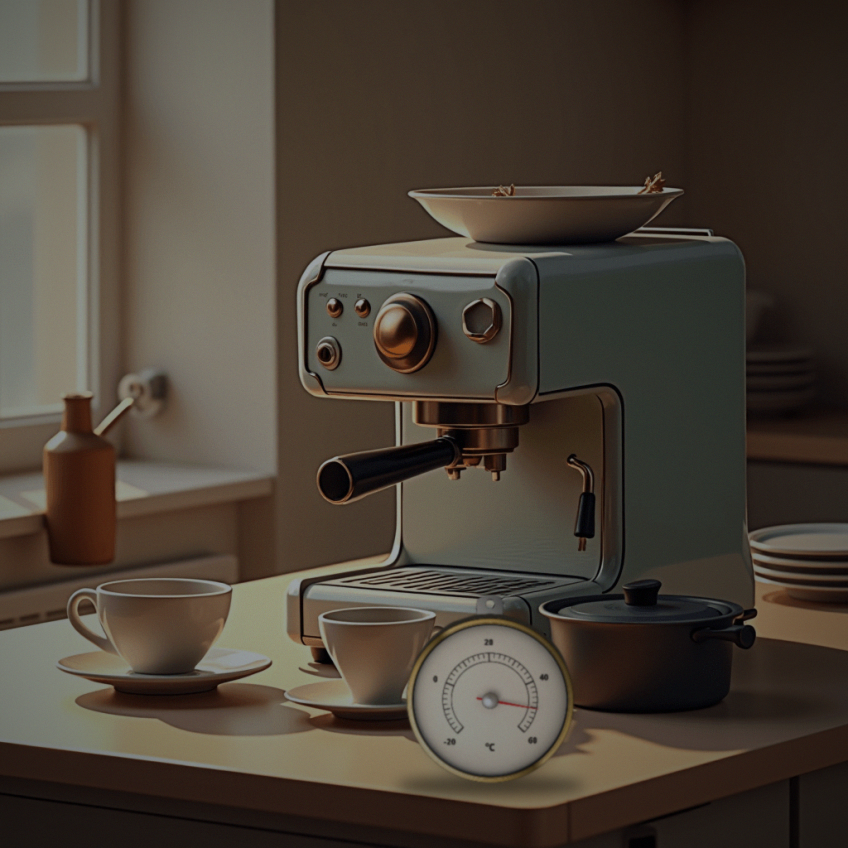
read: 50; °C
